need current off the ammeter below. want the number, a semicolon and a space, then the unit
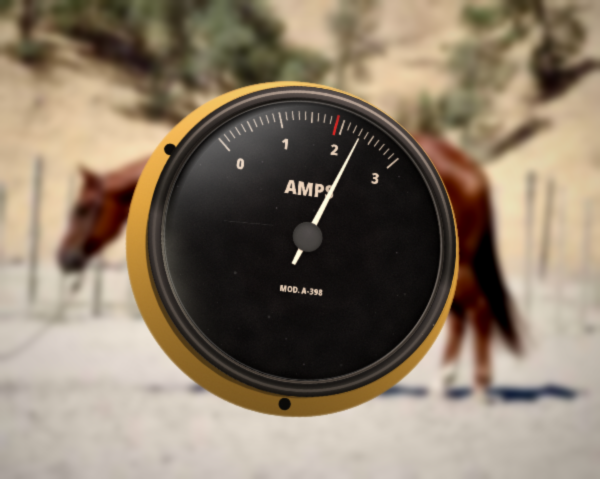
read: 2.3; A
